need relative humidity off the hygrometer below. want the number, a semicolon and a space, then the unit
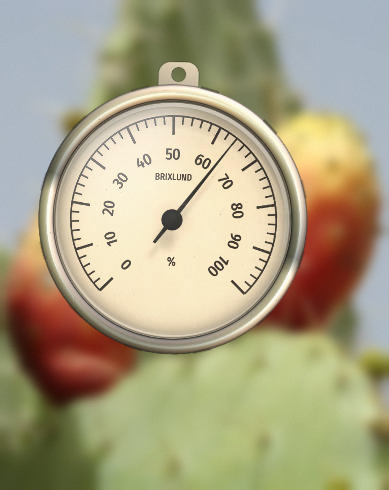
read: 64; %
